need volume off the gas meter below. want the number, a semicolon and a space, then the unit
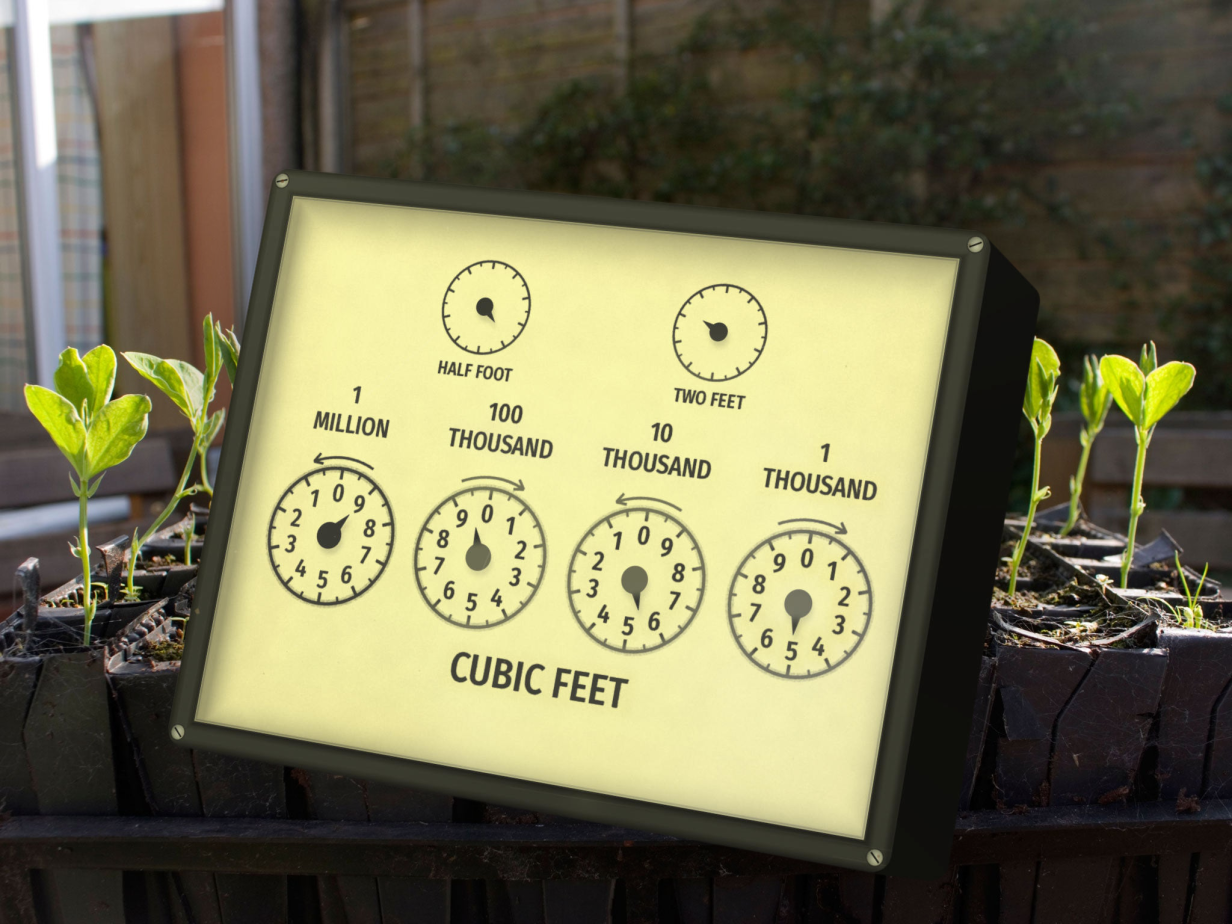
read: 895500; ft³
